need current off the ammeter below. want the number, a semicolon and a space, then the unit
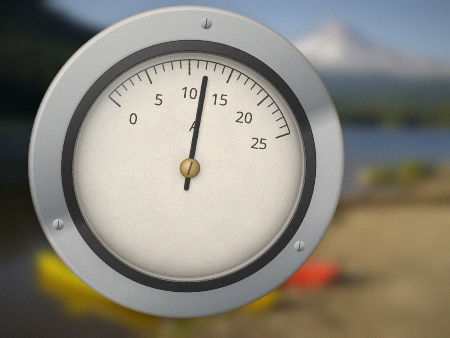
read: 12; A
